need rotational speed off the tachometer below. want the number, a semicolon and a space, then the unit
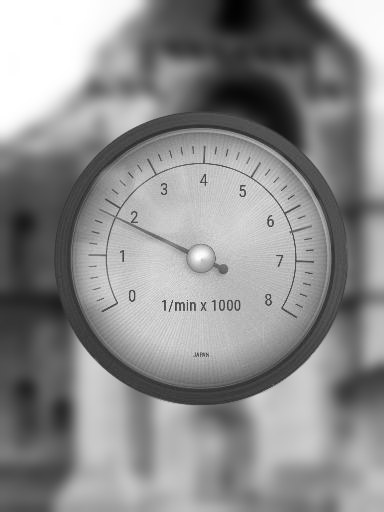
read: 1800; rpm
